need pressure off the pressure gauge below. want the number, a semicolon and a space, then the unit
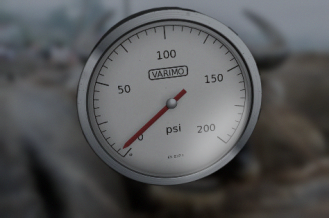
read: 5; psi
